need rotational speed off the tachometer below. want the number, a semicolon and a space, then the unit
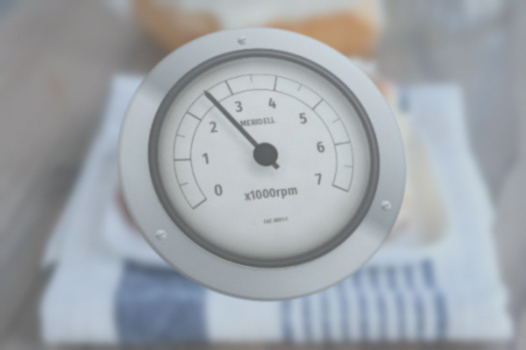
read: 2500; rpm
